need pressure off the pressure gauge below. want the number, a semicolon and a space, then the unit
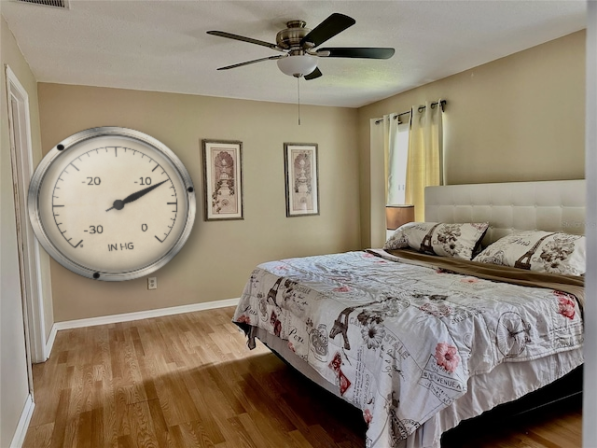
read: -8; inHg
